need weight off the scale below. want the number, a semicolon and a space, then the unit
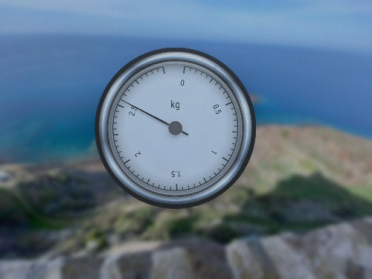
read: 2.55; kg
